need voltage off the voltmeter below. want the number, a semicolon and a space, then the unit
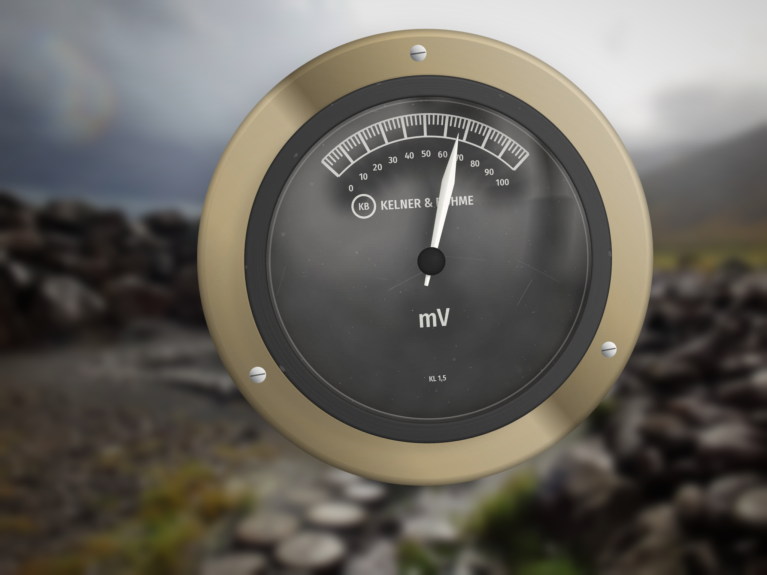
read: 66; mV
